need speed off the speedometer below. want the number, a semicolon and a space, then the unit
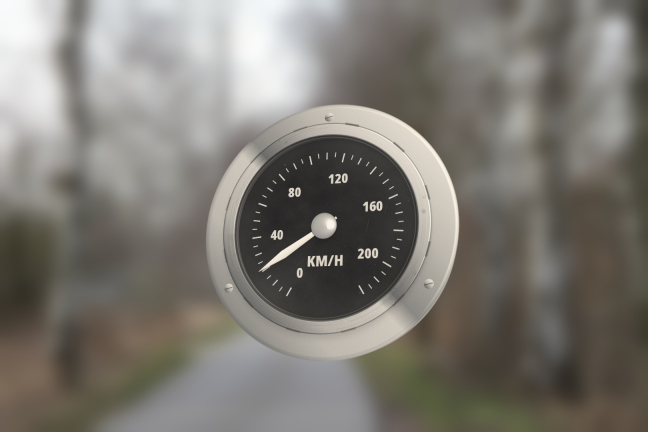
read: 20; km/h
